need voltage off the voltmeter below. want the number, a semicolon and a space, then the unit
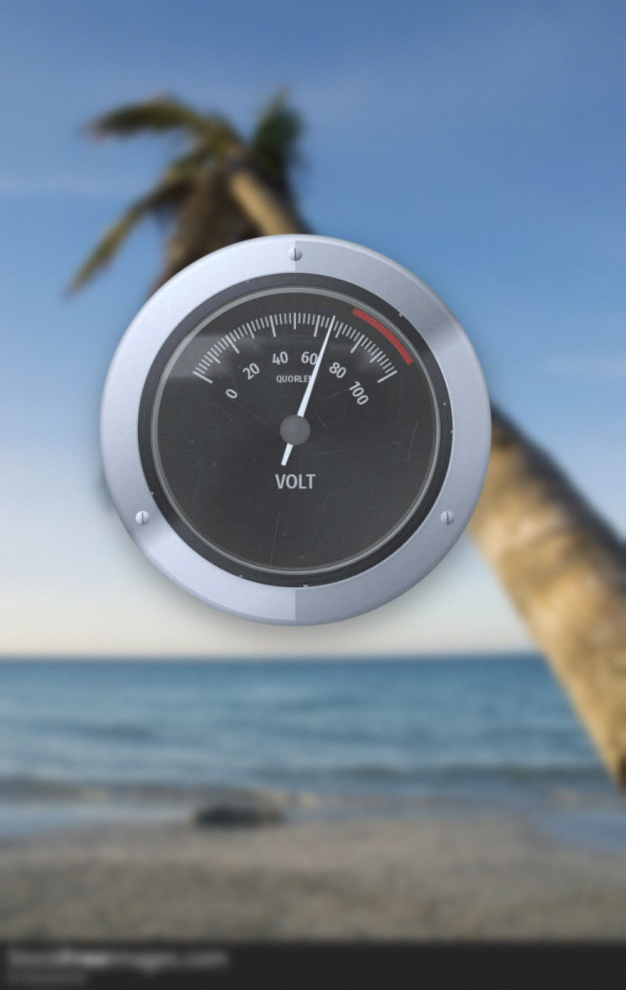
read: 66; V
